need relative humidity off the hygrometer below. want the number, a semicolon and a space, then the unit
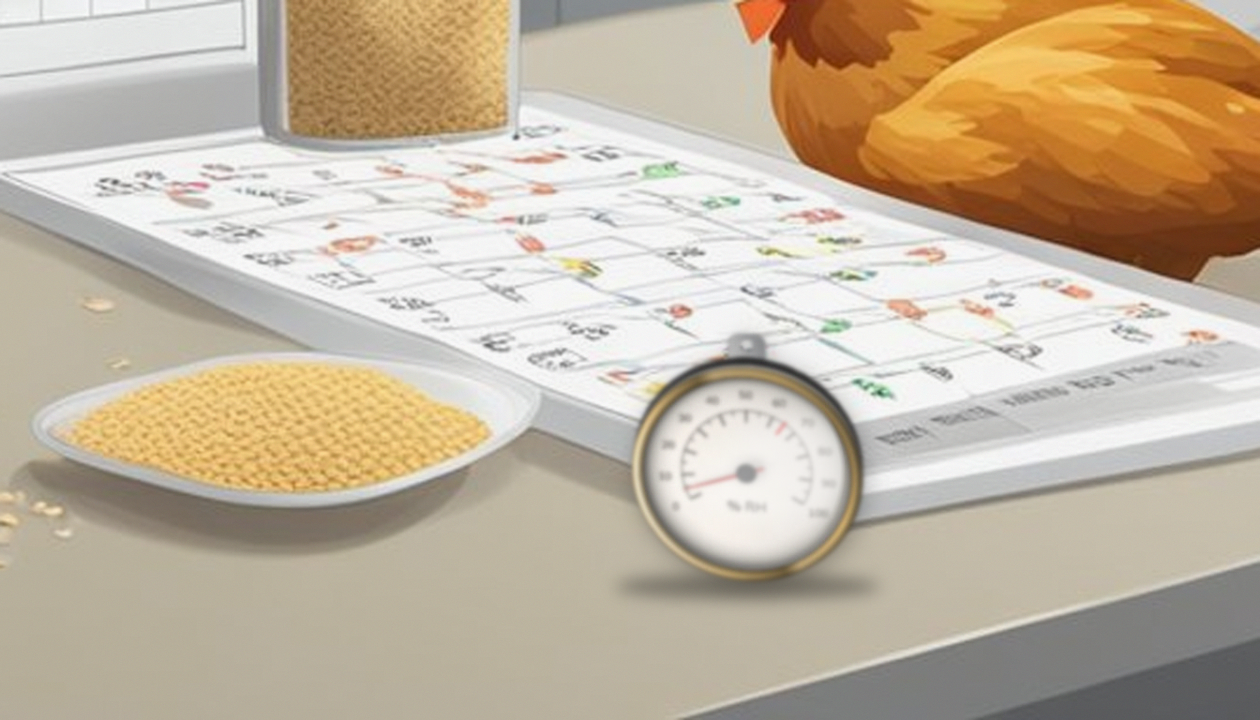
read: 5; %
